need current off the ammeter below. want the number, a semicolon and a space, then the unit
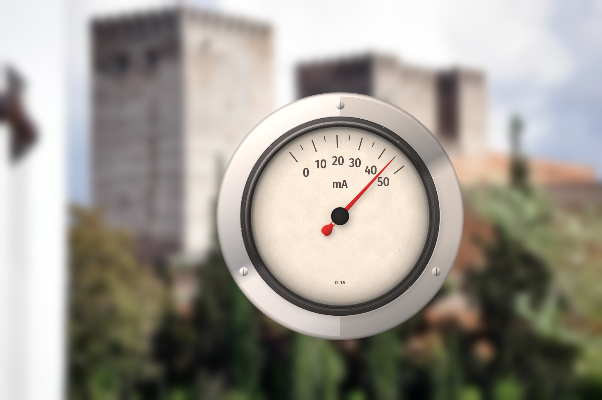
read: 45; mA
